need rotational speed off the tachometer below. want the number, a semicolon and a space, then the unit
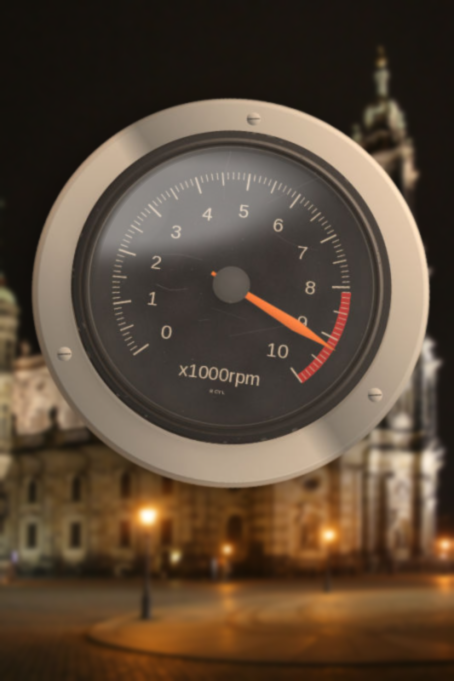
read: 9200; rpm
